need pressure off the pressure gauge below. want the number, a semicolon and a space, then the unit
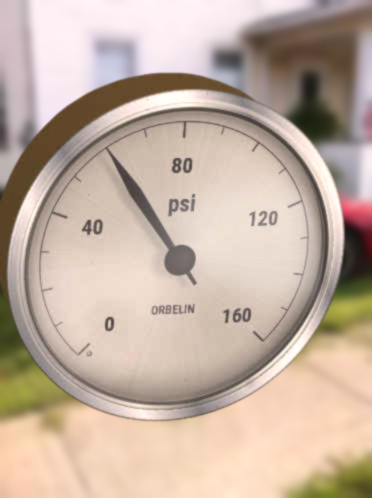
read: 60; psi
